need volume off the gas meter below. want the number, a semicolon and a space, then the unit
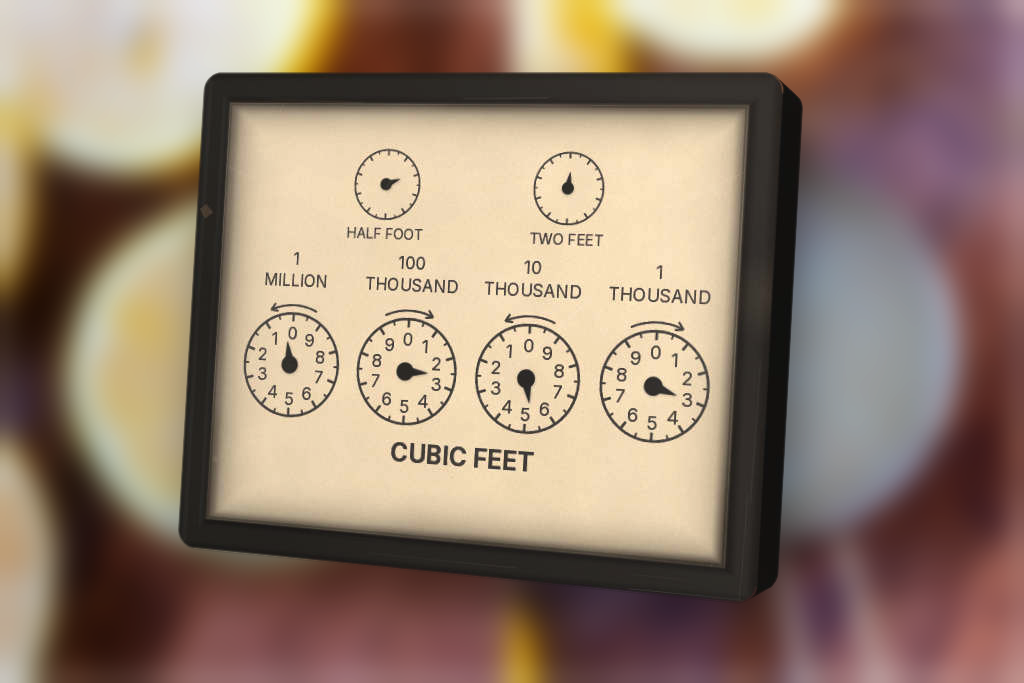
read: 25300; ft³
